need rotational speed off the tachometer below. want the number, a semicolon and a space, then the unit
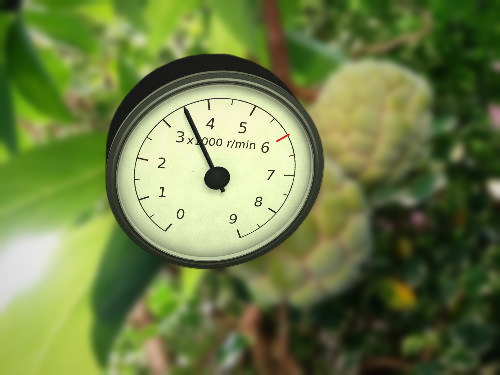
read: 3500; rpm
